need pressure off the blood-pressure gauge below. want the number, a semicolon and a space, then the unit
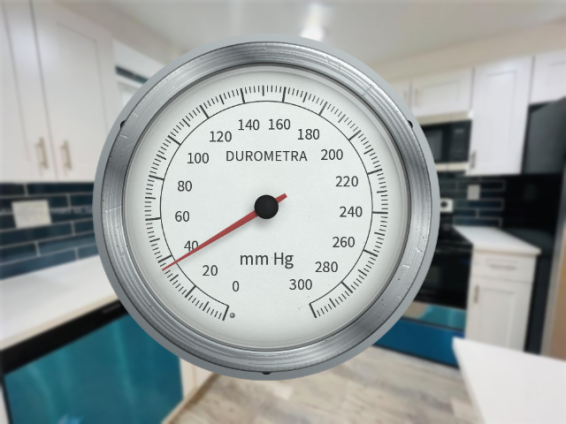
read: 36; mmHg
